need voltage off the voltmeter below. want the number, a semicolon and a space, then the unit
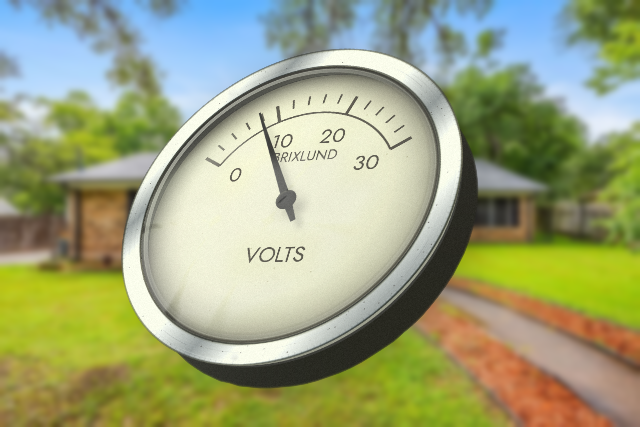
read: 8; V
